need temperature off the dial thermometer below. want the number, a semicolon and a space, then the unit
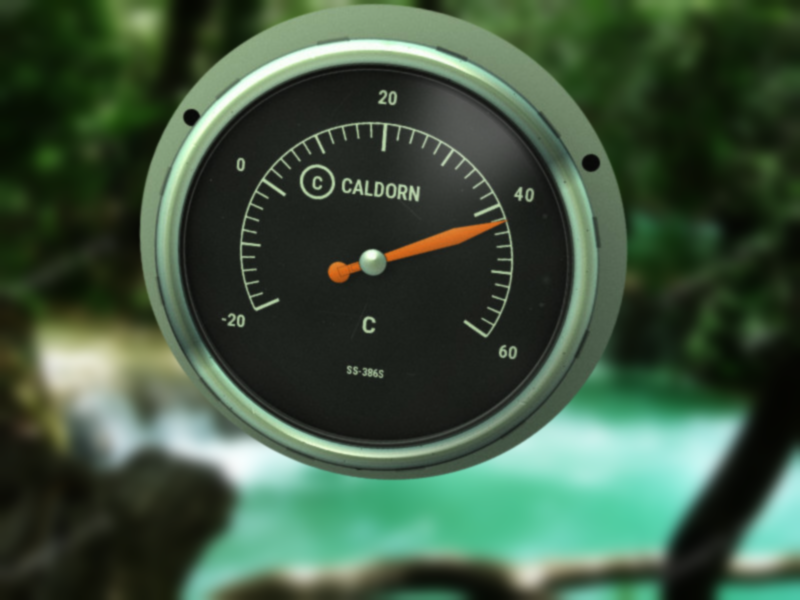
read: 42; °C
